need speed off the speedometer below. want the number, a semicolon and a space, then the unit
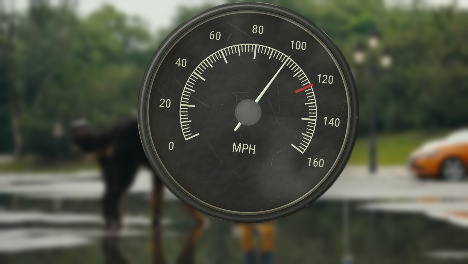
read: 100; mph
